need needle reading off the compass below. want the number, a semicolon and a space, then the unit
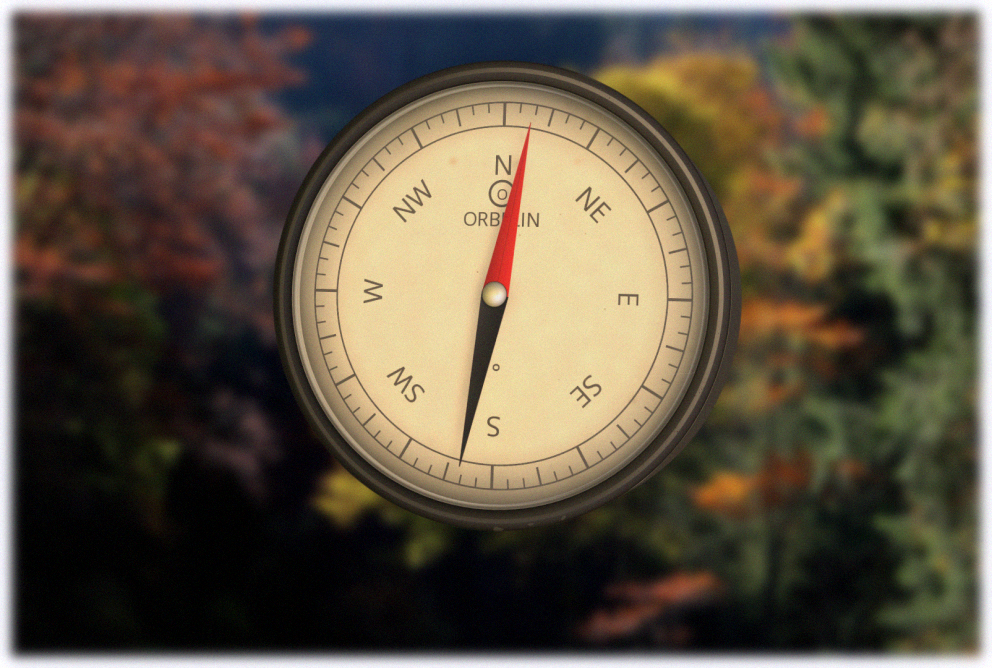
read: 10; °
